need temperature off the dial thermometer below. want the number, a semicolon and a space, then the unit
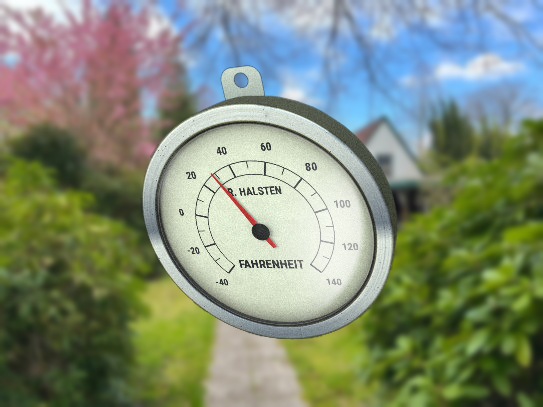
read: 30; °F
